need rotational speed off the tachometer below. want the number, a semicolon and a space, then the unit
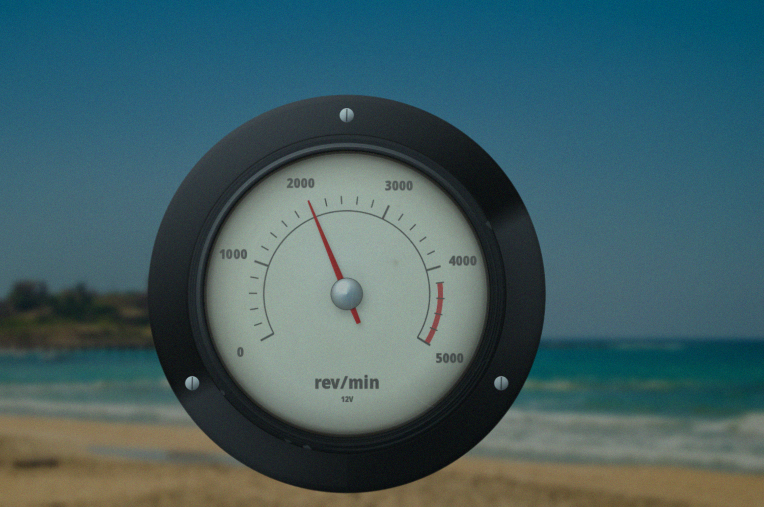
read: 2000; rpm
